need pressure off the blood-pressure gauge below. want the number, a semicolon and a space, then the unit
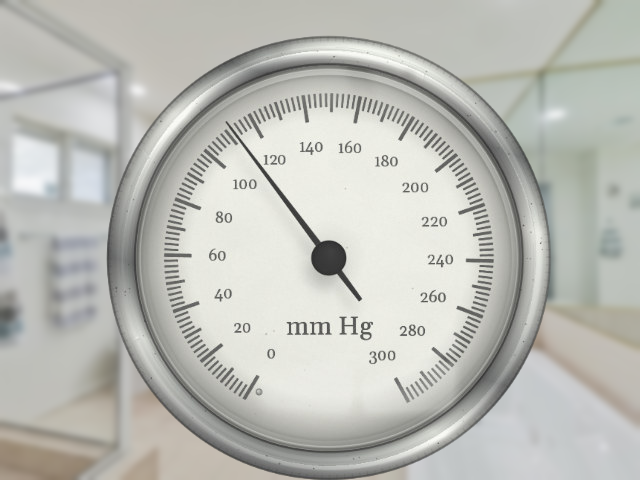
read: 112; mmHg
